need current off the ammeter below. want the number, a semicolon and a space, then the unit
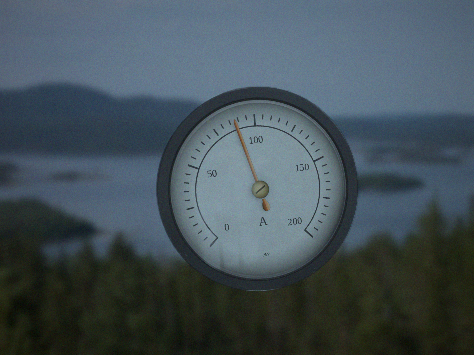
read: 87.5; A
